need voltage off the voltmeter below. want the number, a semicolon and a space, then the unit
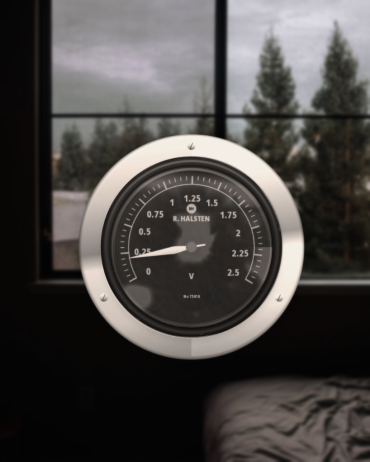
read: 0.2; V
